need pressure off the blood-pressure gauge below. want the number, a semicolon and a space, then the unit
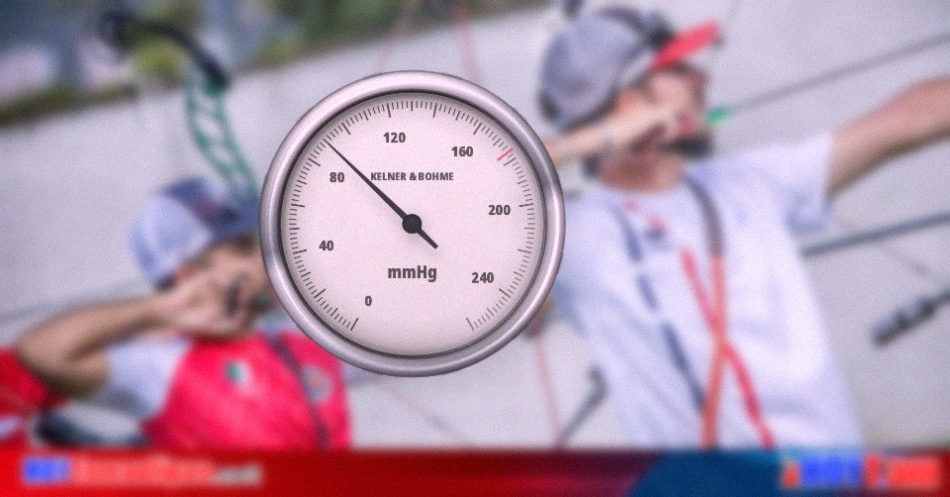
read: 90; mmHg
